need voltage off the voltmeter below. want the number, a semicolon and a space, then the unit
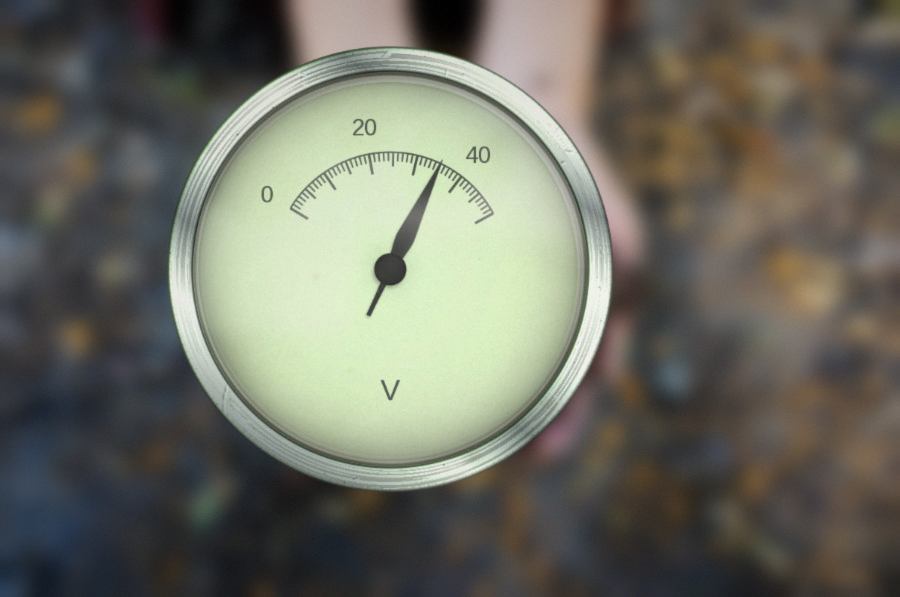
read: 35; V
